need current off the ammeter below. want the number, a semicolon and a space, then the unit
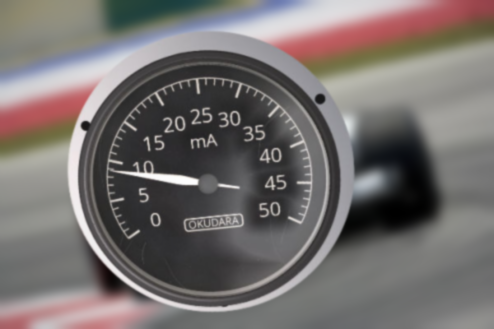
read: 9; mA
